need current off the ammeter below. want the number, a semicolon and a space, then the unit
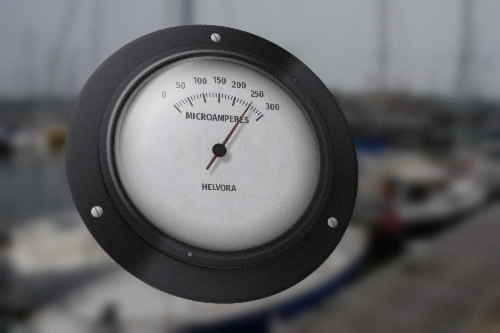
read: 250; µA
